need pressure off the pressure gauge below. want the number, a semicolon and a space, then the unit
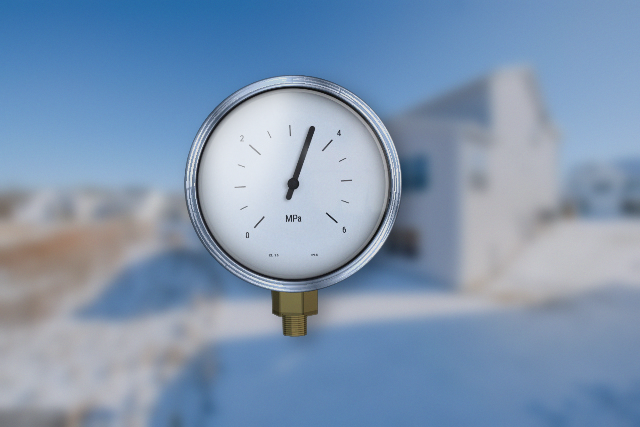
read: 3.5; MPa
